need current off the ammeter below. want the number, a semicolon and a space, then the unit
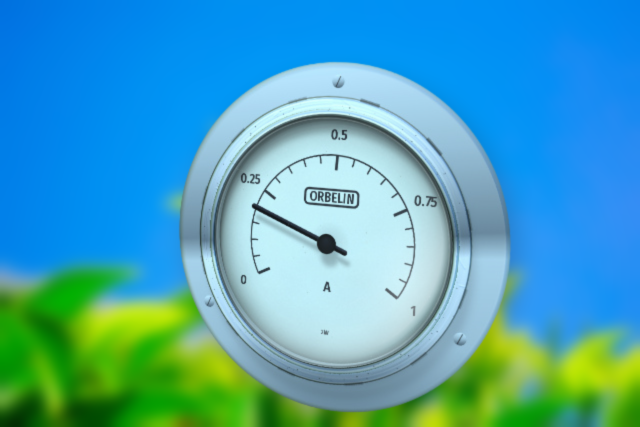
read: 0.2; A
